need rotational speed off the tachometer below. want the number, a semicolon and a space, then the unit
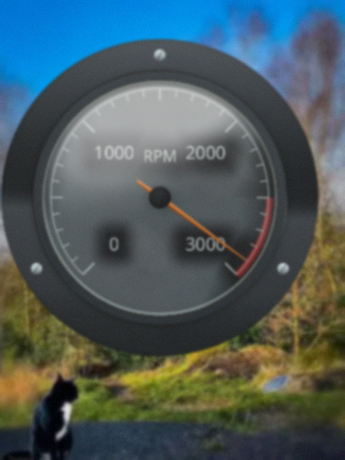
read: 2900; rpm
